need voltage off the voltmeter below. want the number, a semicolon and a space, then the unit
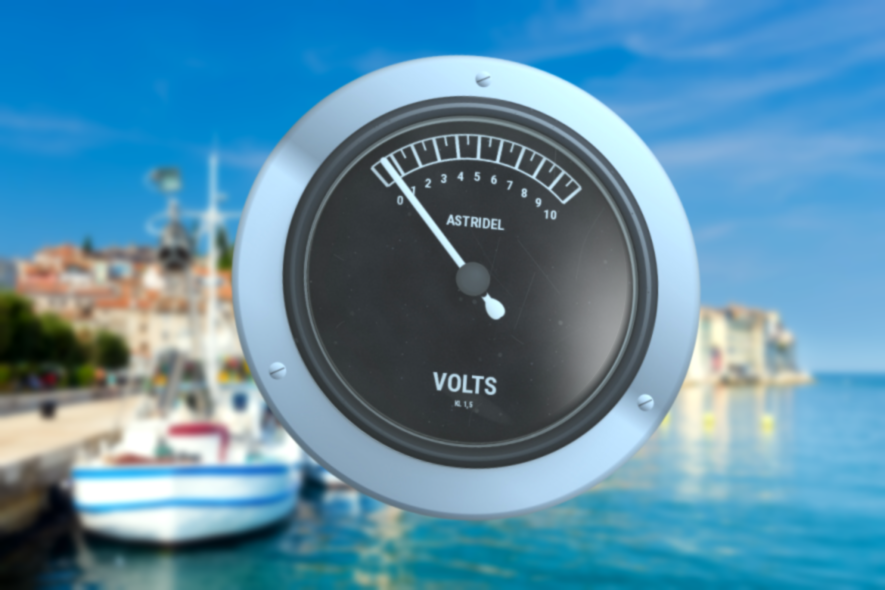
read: 0.5; V
